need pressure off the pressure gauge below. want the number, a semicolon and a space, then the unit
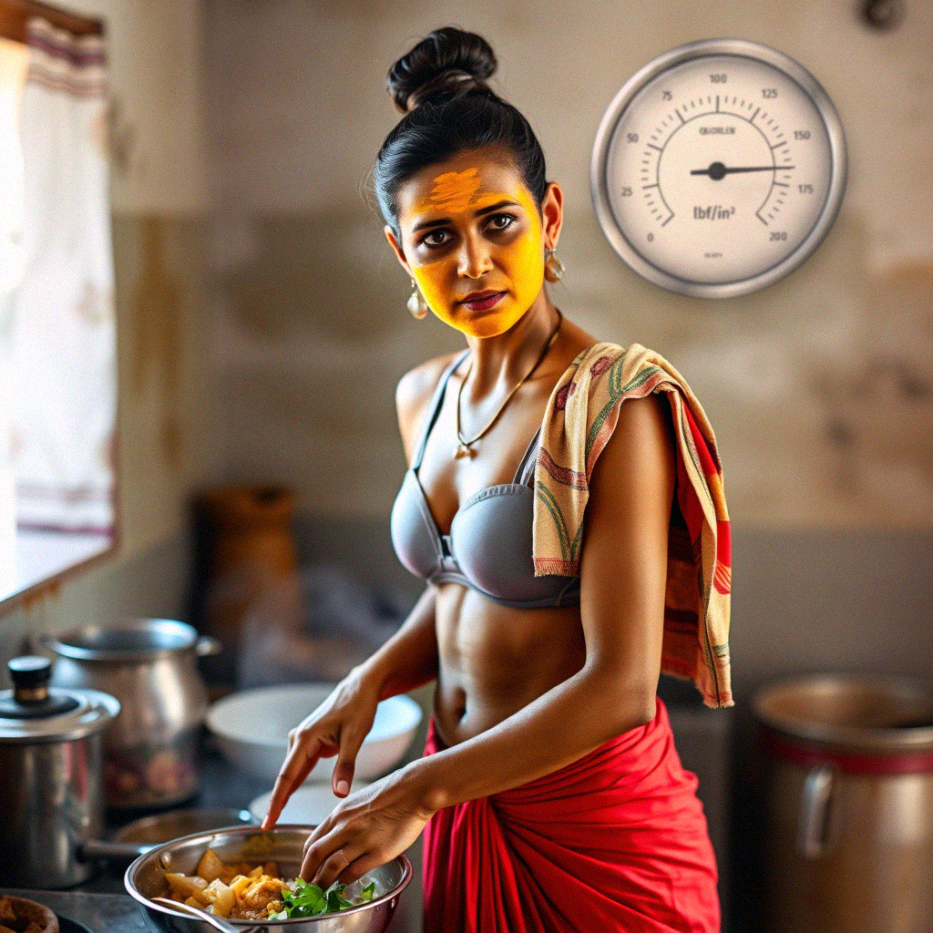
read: 165; psi
